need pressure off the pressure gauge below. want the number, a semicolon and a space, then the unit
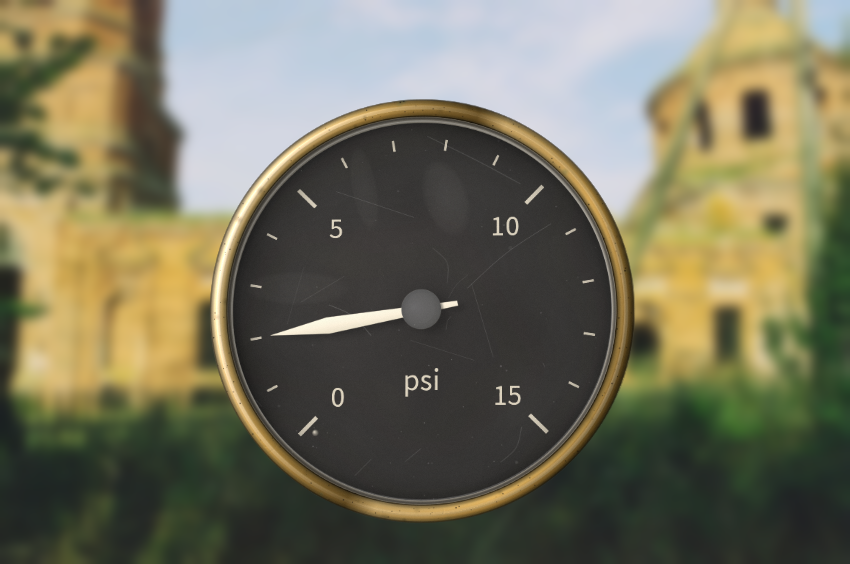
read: 2; psi
